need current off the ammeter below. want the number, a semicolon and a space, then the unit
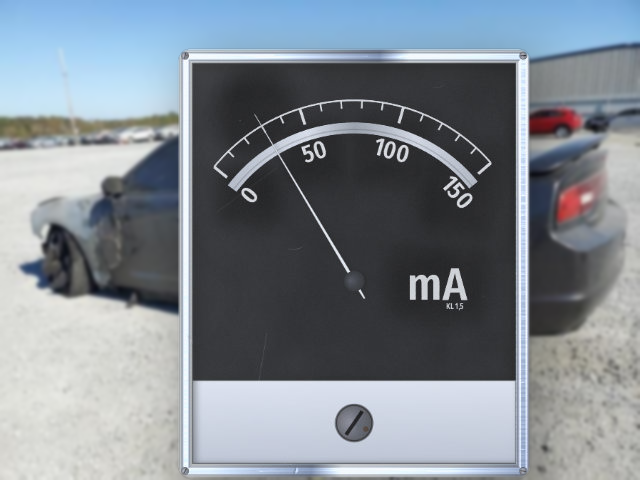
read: 30; mA
